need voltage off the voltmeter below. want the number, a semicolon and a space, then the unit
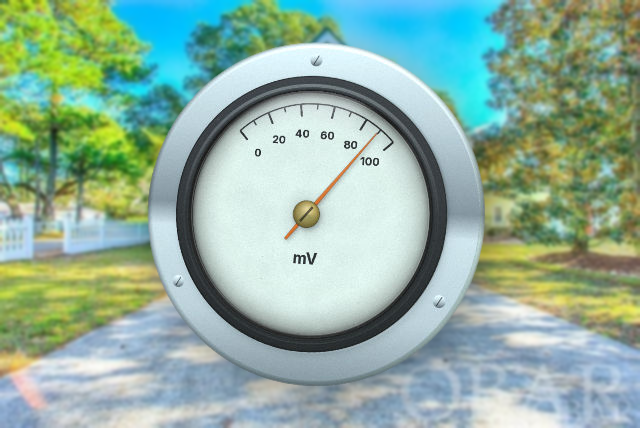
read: 90; mV
